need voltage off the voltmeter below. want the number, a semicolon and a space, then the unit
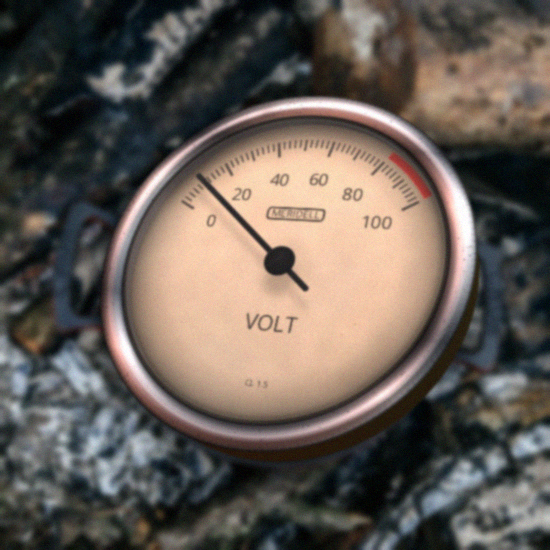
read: 10; V
